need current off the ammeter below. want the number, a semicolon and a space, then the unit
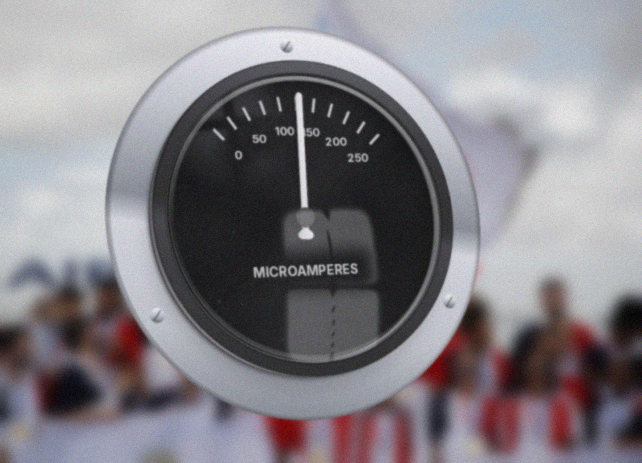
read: 125; µA
